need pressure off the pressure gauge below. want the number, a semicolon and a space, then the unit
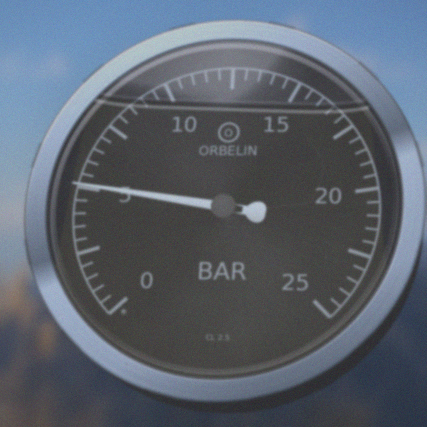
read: 5; bar
